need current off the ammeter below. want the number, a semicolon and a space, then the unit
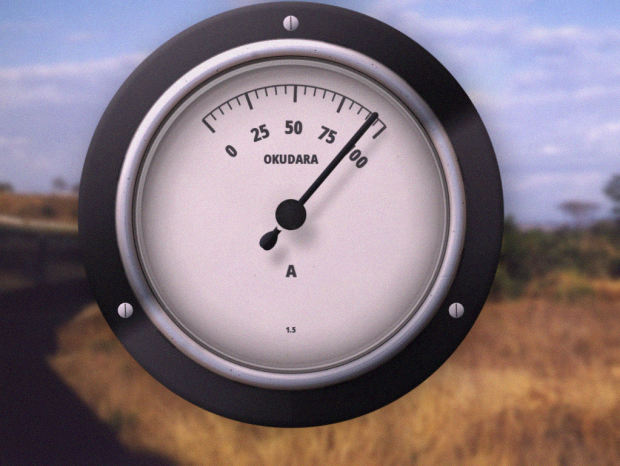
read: 92.5; A
